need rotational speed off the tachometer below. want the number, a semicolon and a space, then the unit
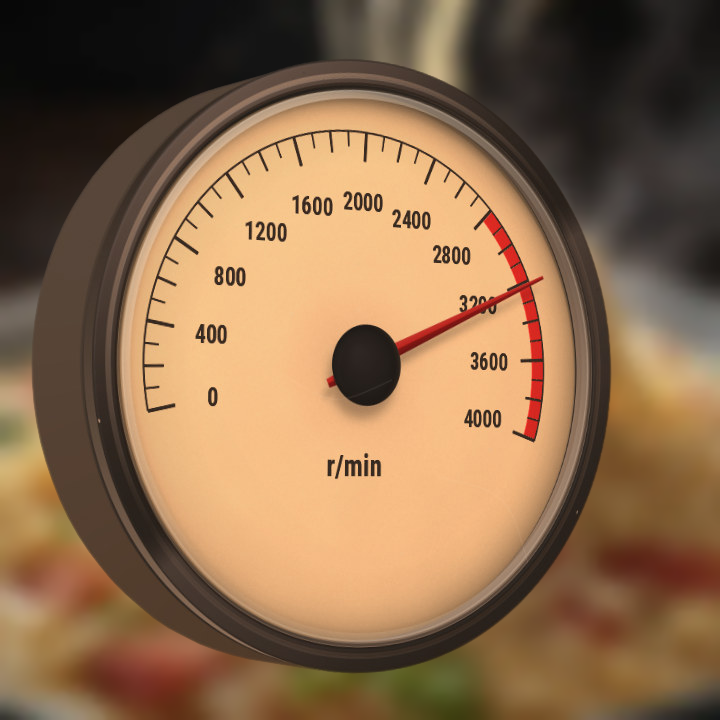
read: 3200; rpm
